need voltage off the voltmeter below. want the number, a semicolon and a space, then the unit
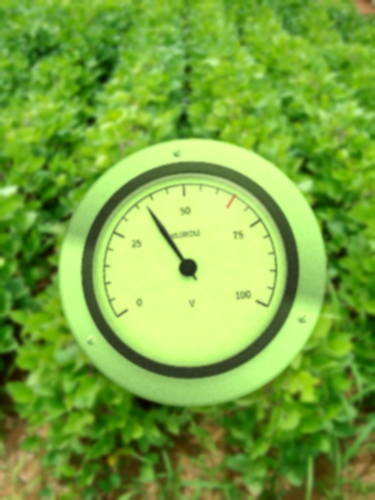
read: 37.5; V
